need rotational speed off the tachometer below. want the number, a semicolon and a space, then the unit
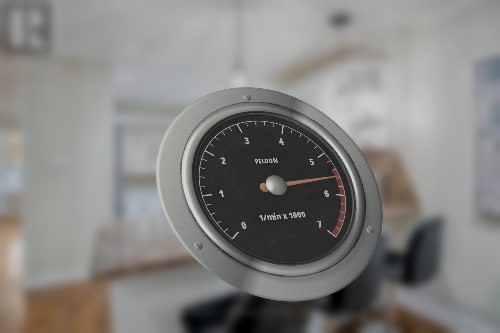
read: 5600; rpm
